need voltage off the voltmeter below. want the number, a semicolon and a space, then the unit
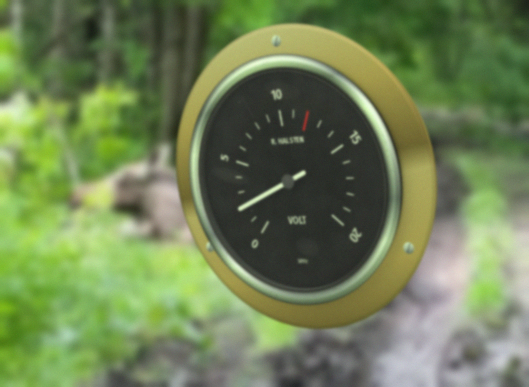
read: 2; V
